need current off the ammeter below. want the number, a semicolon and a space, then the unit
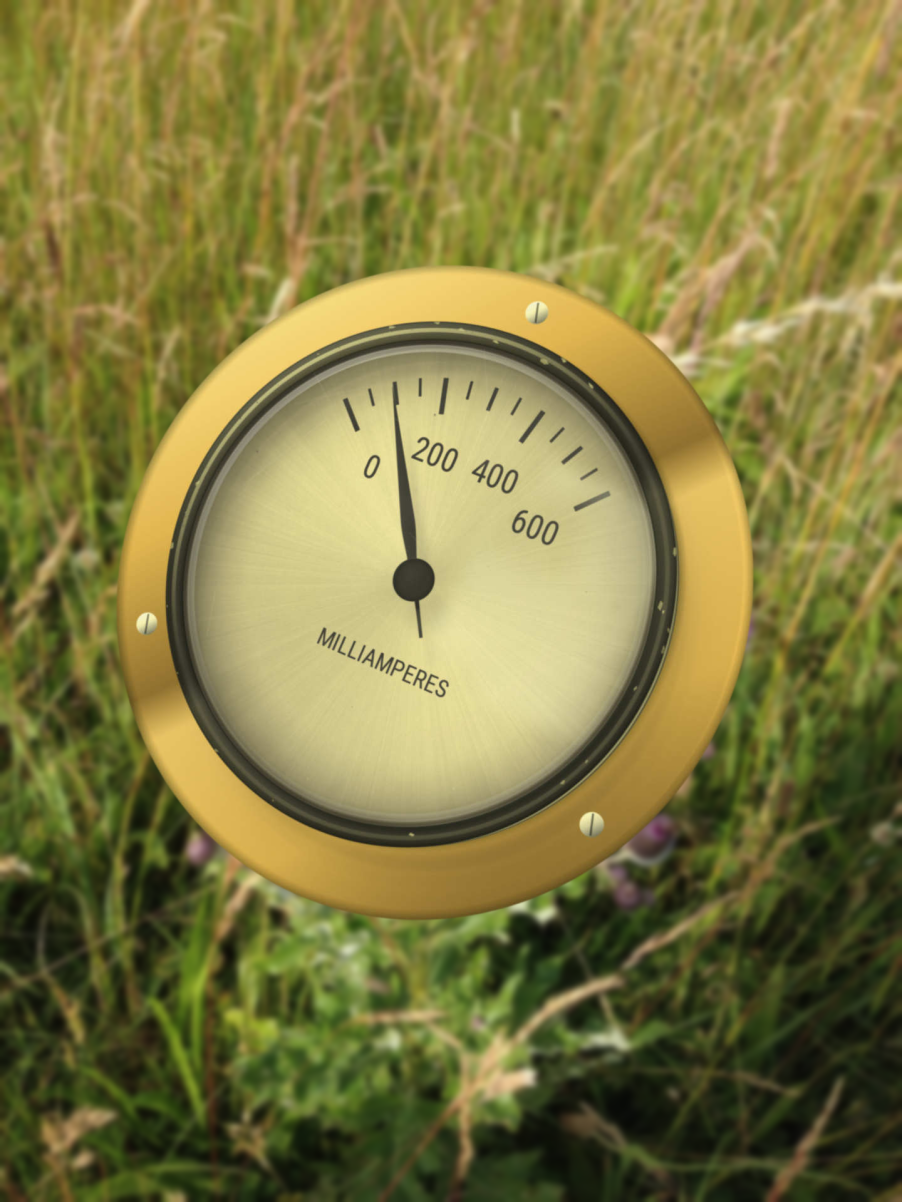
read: 100; mA
